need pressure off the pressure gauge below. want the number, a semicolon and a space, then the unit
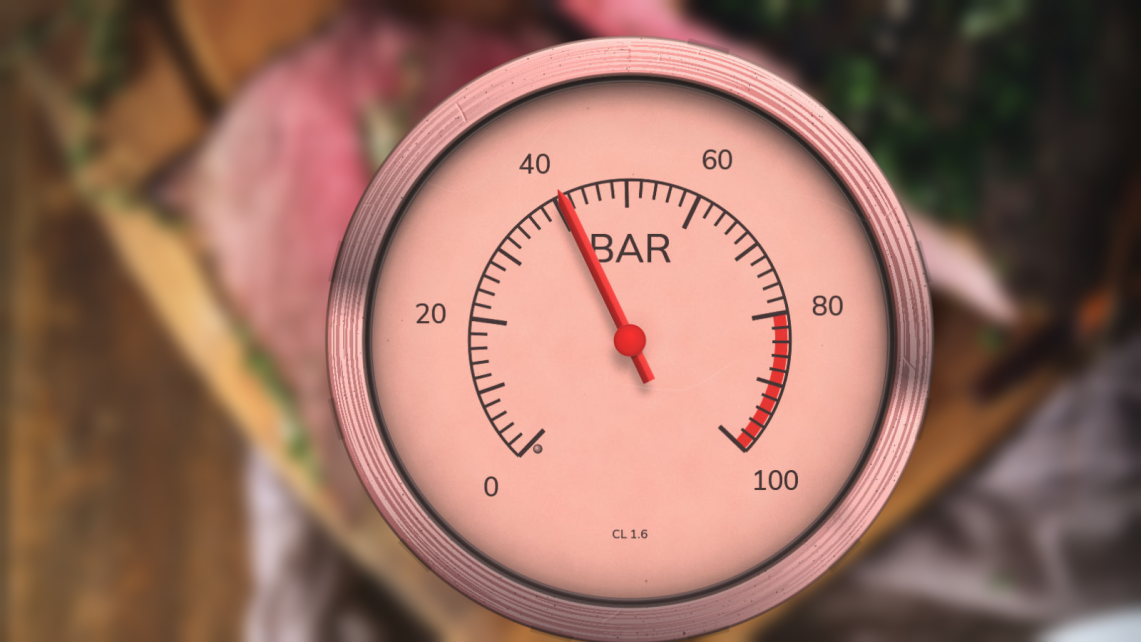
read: 41; bar
